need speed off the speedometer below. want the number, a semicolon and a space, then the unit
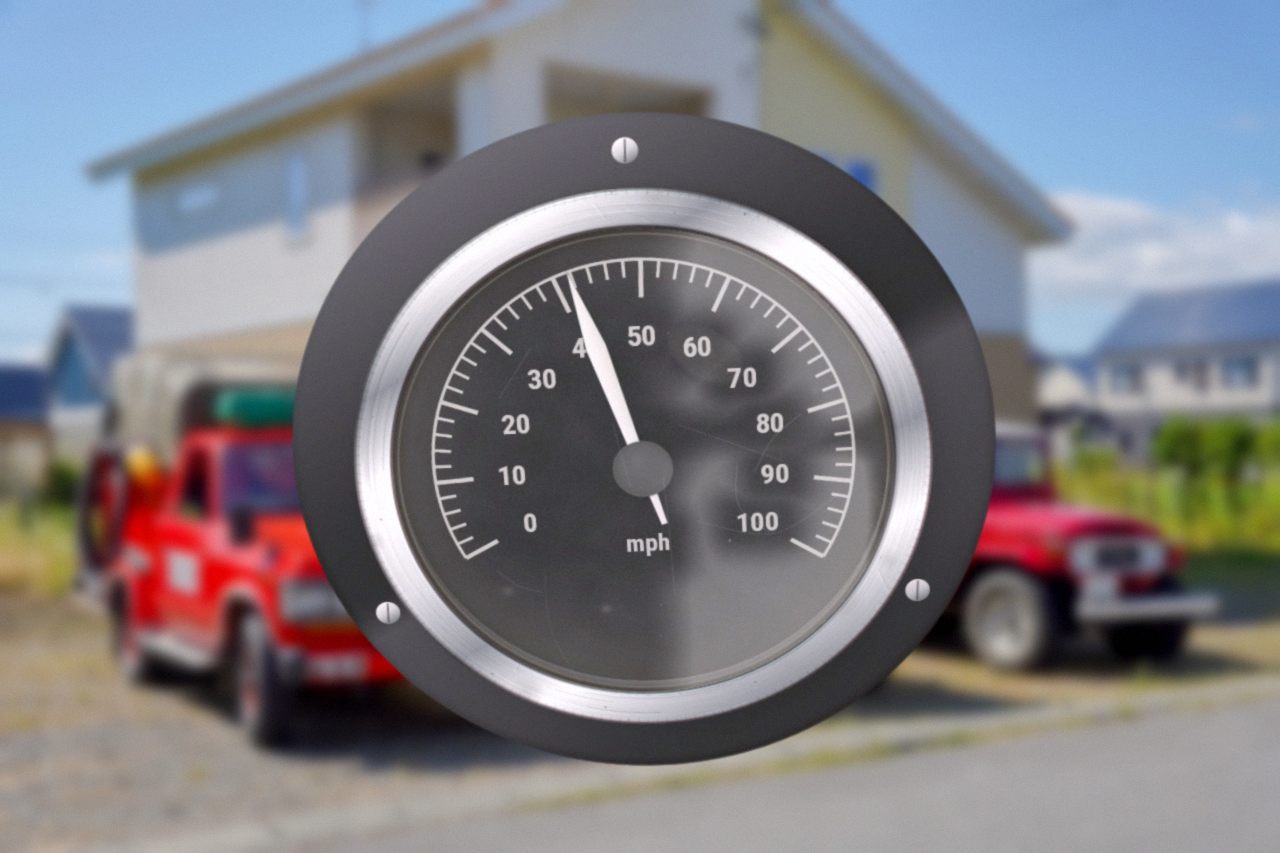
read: 42; mph
